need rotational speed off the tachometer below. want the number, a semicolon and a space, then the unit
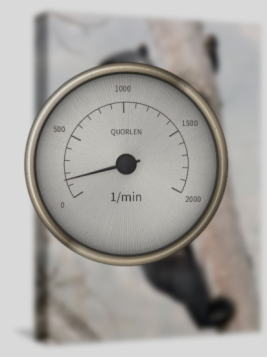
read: 150; rpm
